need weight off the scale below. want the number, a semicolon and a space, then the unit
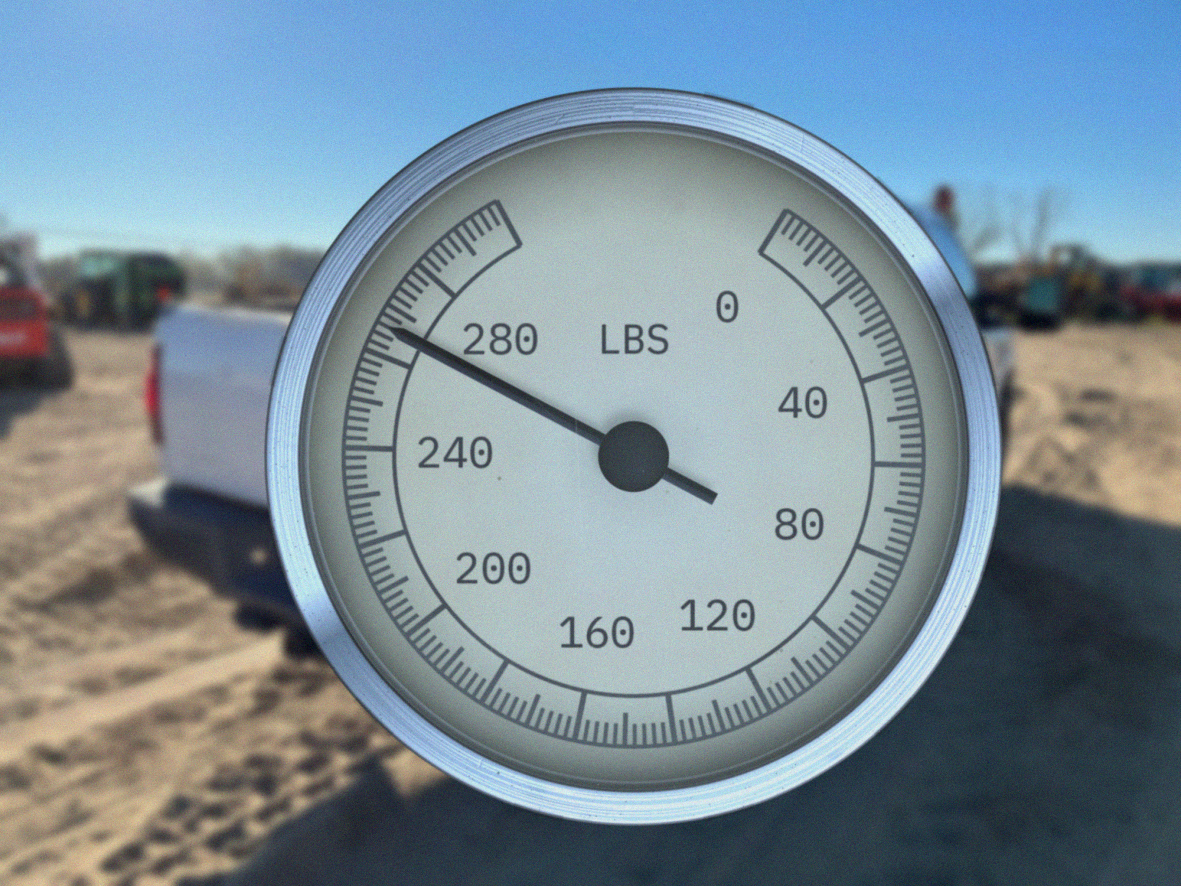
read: 266; lb
